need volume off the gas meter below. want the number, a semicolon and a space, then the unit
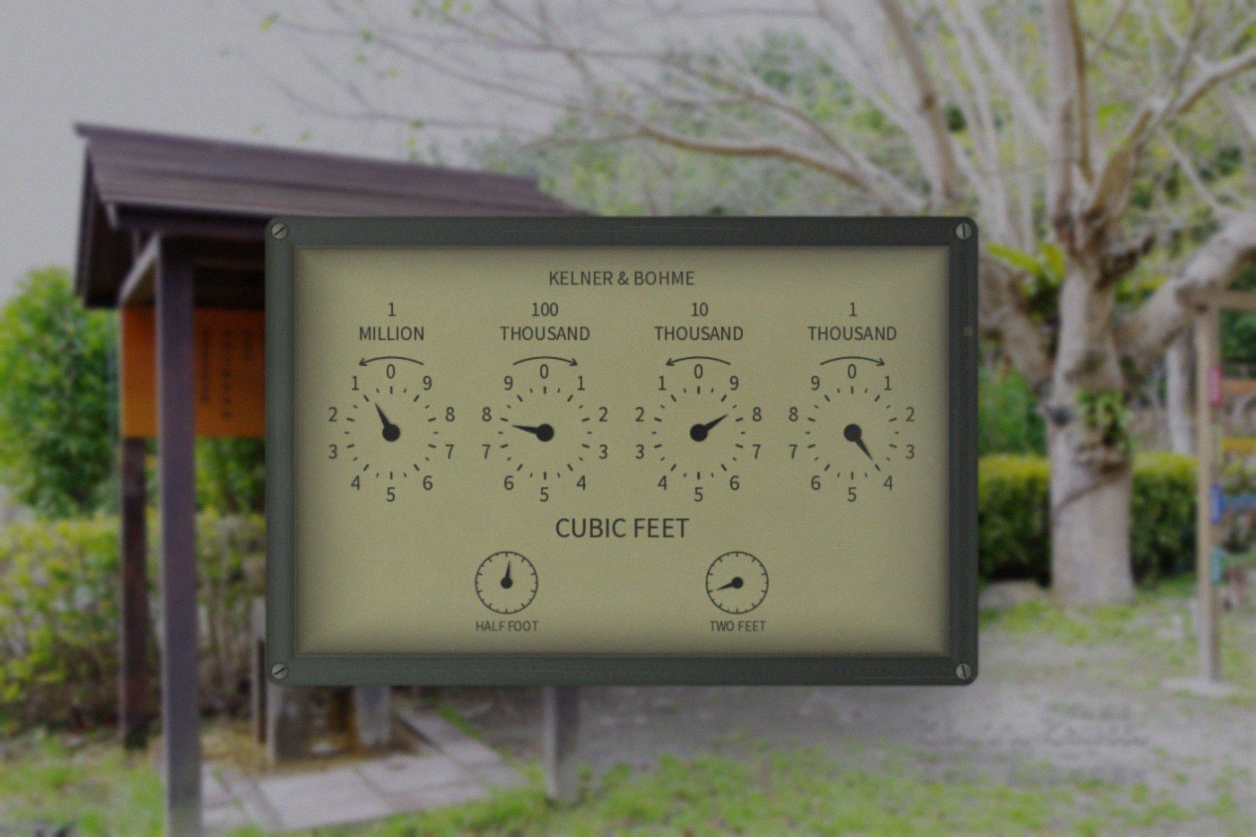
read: 78400; ft³
